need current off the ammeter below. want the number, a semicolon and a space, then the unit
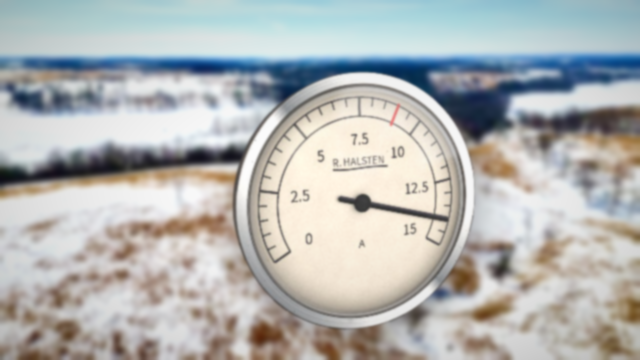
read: 14; A
